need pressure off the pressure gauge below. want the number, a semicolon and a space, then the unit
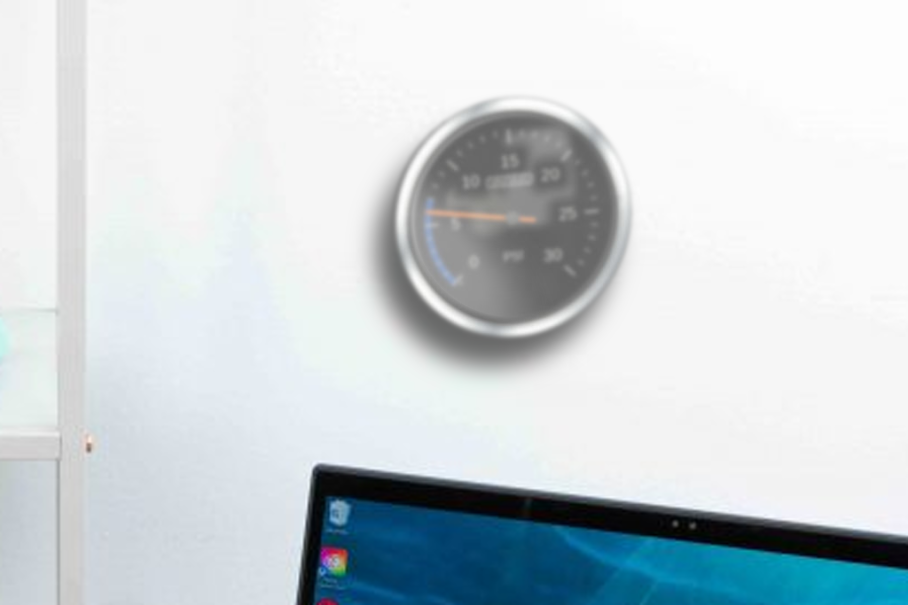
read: 6; psi
